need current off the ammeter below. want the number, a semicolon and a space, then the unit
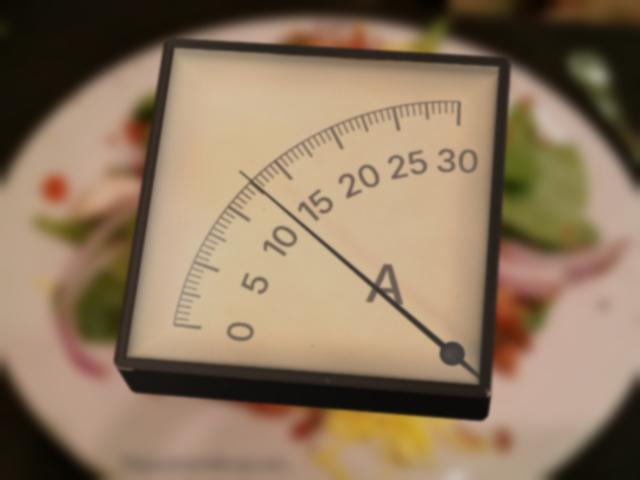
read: 12.5; A
